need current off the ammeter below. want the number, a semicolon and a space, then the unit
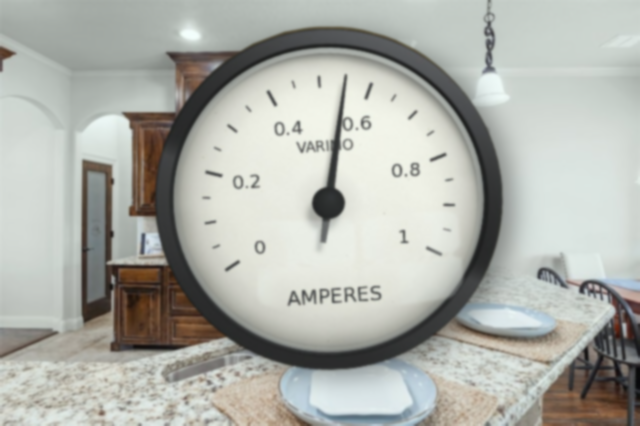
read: 0.55; A
